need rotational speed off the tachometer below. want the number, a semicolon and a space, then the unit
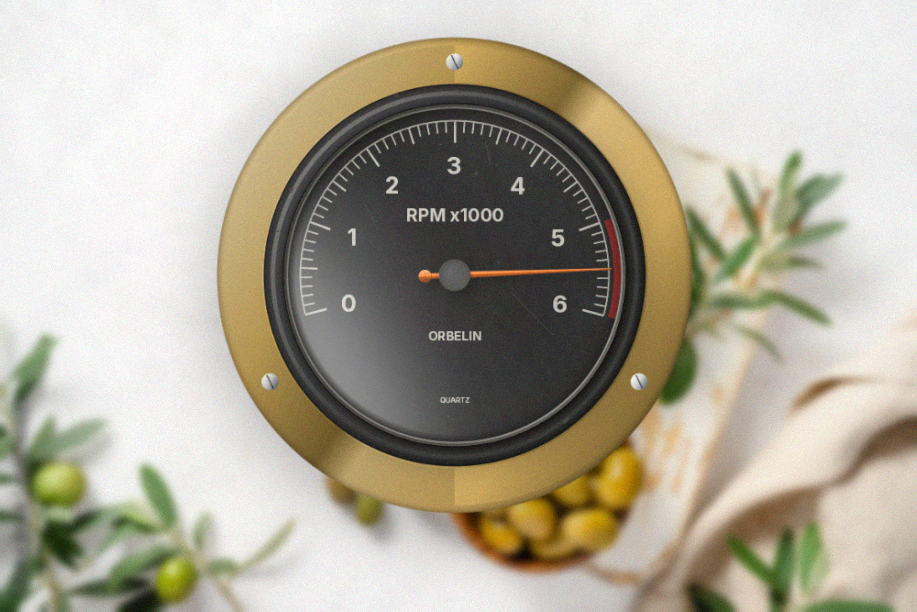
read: 5500; rpm
